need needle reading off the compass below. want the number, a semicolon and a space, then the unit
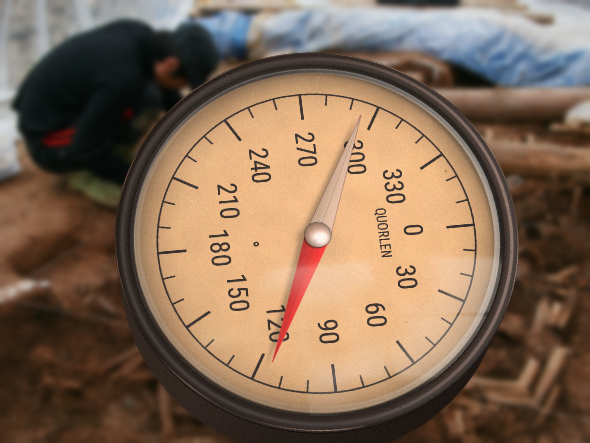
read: 115; °
